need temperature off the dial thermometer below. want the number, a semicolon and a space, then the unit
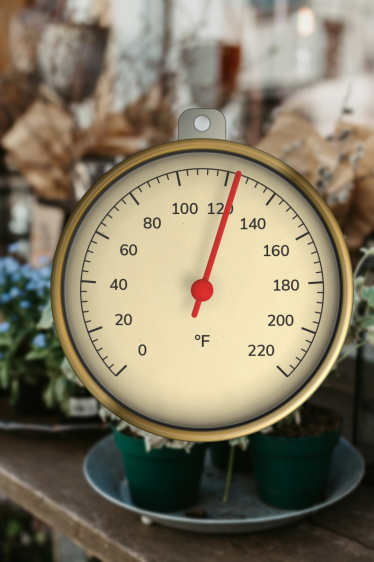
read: 124; °F
